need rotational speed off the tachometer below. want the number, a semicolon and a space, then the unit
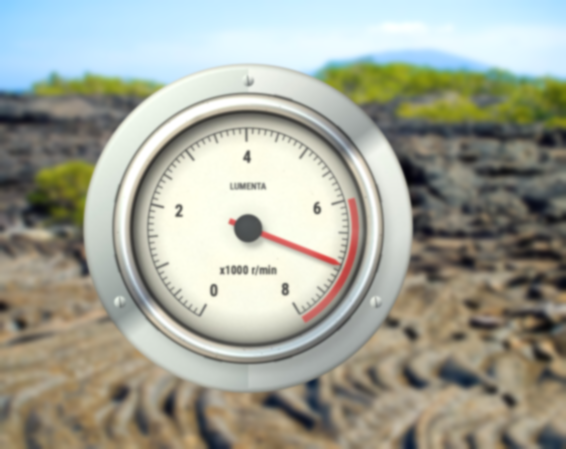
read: 7000; rpm
